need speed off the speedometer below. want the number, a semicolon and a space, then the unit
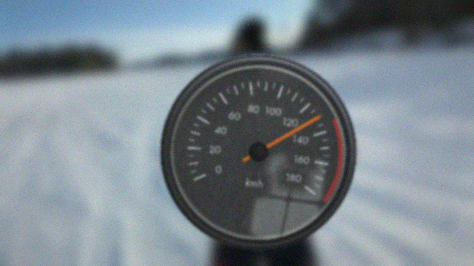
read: 130; km/h
